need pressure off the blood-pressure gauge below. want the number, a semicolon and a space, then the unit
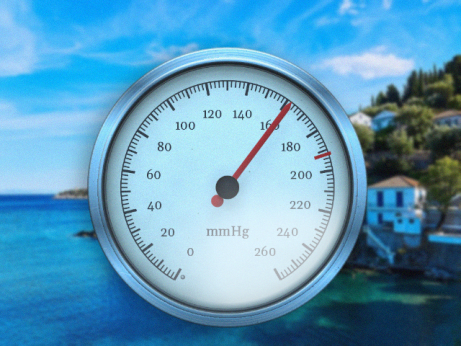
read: 162; mmHg
